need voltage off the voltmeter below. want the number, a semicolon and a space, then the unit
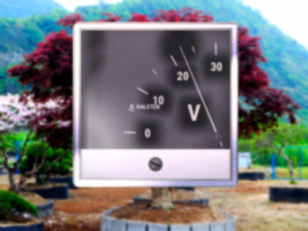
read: 22.5; V
